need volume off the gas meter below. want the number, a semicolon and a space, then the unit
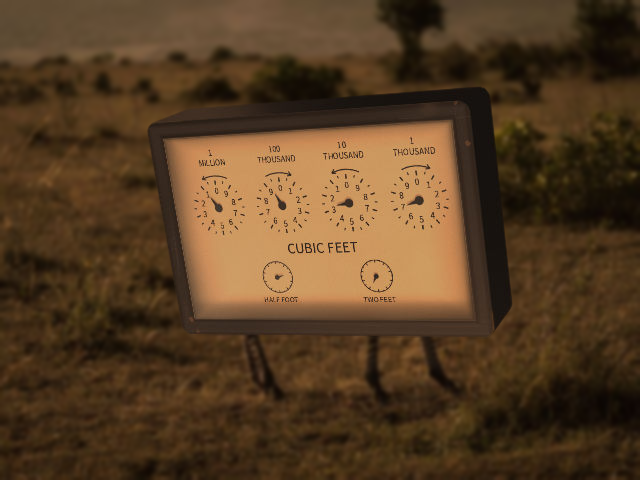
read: 92700; ft³
